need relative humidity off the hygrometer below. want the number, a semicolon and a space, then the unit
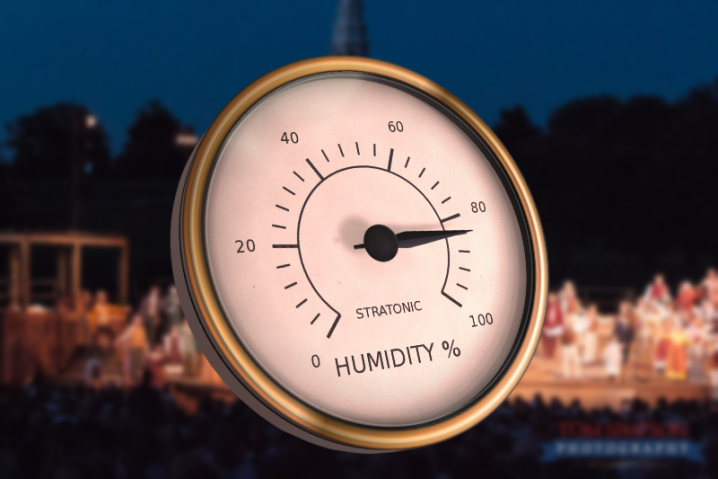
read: 84; %
